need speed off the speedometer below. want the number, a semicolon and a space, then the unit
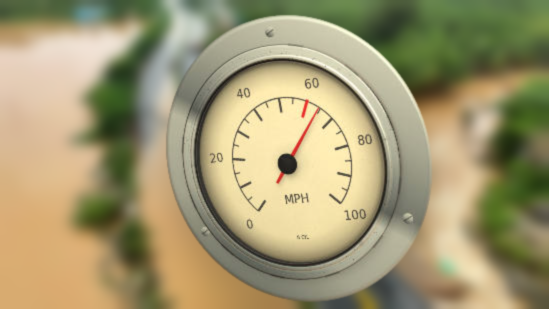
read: 65; mph
